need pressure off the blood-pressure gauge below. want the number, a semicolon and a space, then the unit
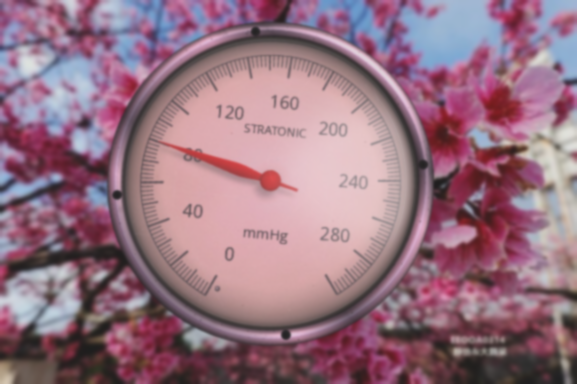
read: 80; mmHg
